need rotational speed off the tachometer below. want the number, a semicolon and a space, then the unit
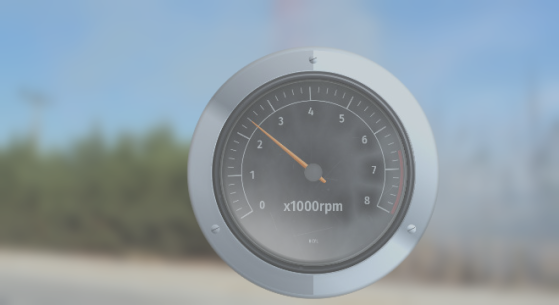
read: 2400; rpm
